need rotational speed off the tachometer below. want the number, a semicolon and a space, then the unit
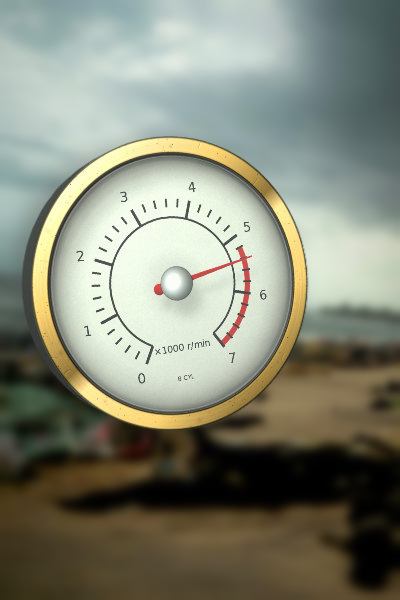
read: 5400; rpm
